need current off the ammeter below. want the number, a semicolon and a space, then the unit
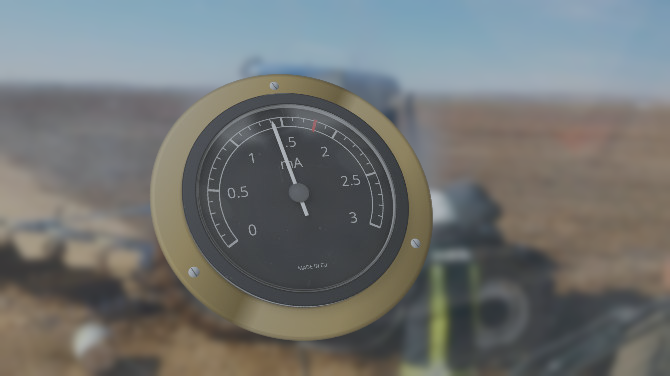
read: 1.4; mA
